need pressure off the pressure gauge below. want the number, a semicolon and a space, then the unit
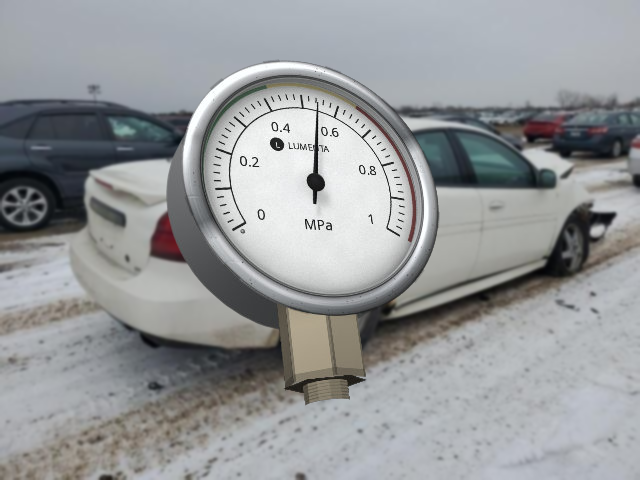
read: 0.54; MPa
